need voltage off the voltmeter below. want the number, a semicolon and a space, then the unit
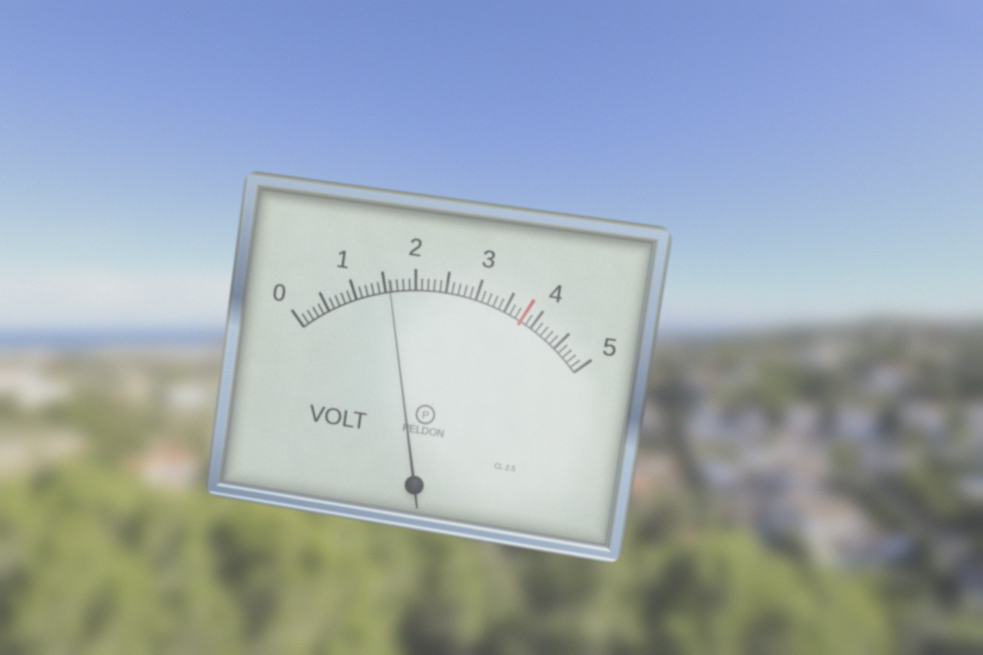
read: 1.6; V
